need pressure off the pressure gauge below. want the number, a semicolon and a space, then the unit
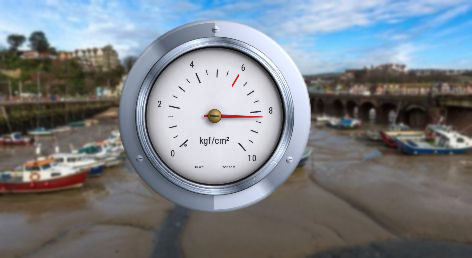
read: 8.25; kg/cm²
